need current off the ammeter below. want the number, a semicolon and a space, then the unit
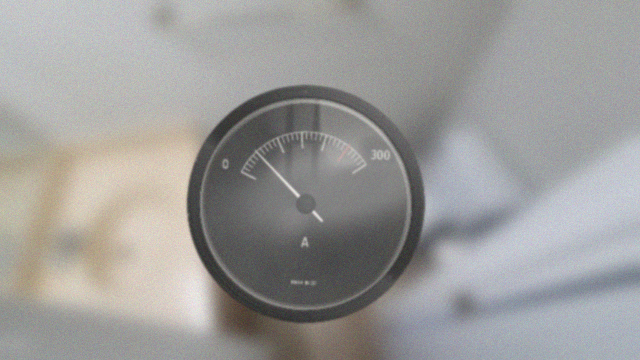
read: 50; A
